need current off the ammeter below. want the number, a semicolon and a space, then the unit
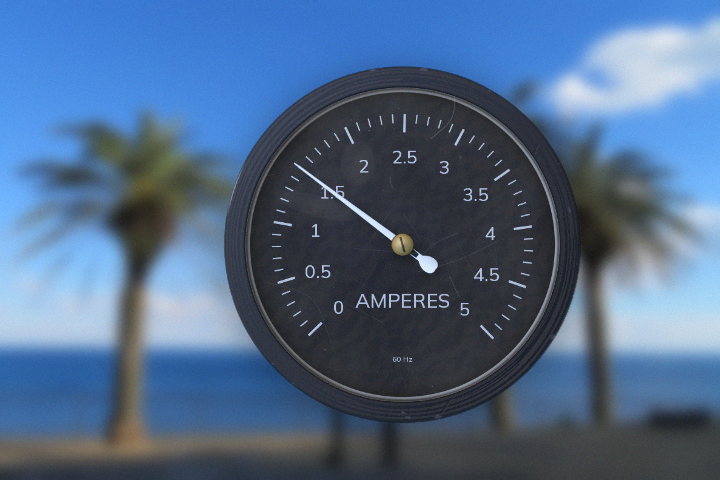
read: 1.5; A
